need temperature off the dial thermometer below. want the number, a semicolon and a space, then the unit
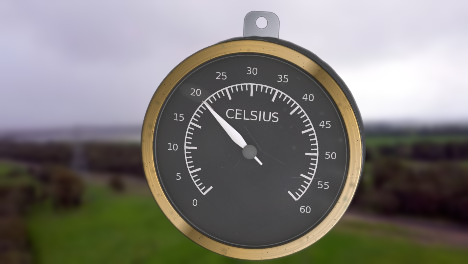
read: 20; °C
